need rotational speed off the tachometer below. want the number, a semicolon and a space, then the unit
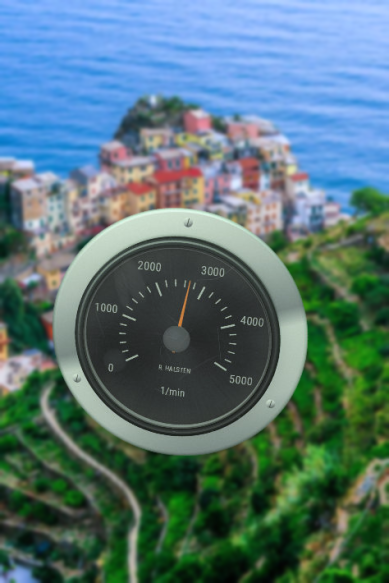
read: 2700; rpm
